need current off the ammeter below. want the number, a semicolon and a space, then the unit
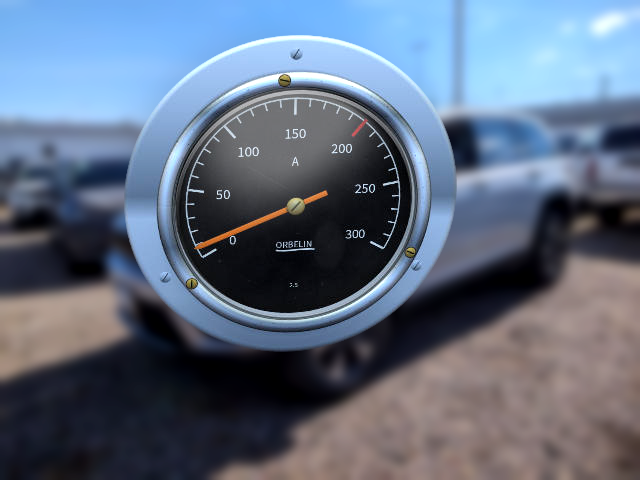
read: 10; A
